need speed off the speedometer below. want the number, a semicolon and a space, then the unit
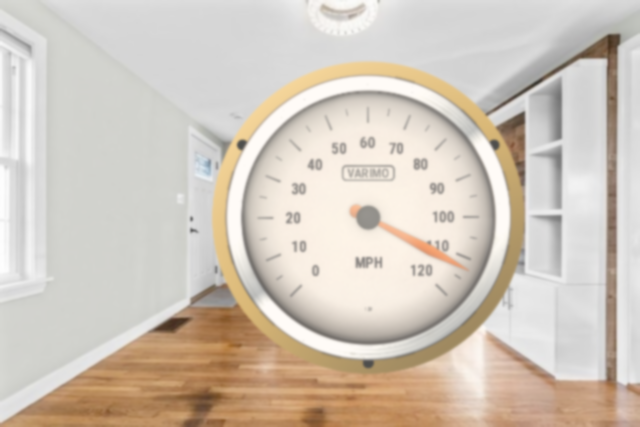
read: 112.5; mph
